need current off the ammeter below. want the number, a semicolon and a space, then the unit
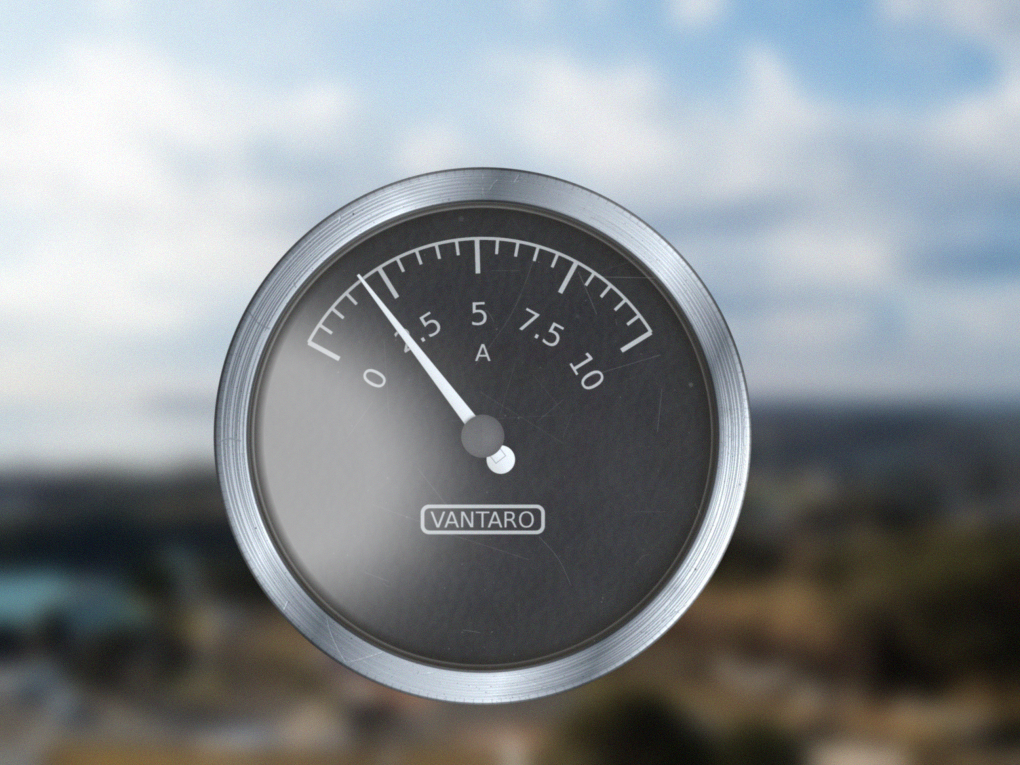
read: 2; A
